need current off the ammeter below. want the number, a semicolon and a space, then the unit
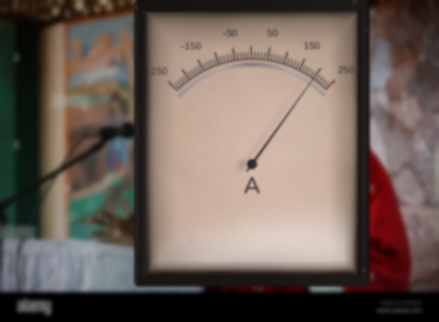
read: 200; A
